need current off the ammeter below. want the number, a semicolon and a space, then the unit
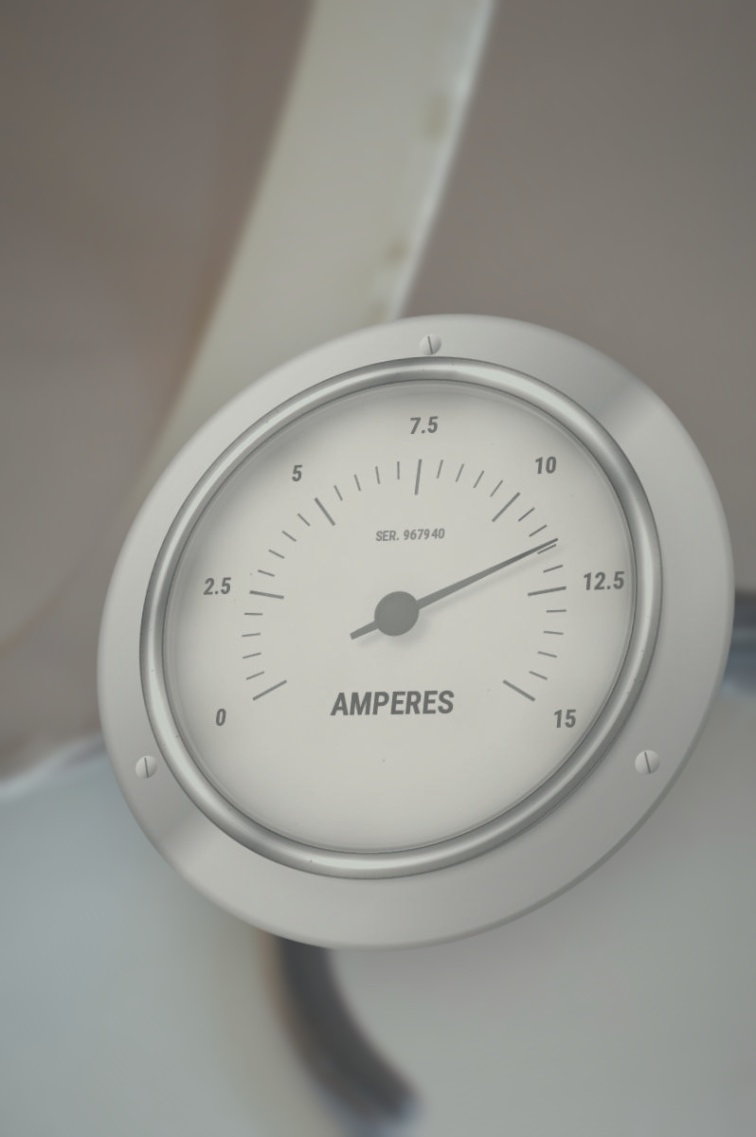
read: 11.5; A
